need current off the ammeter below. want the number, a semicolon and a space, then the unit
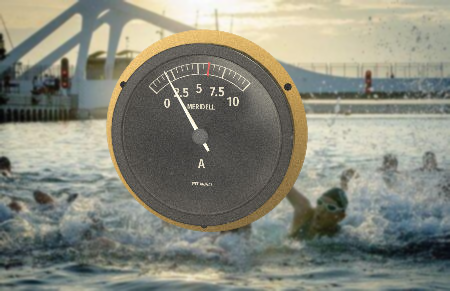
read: 2; A
